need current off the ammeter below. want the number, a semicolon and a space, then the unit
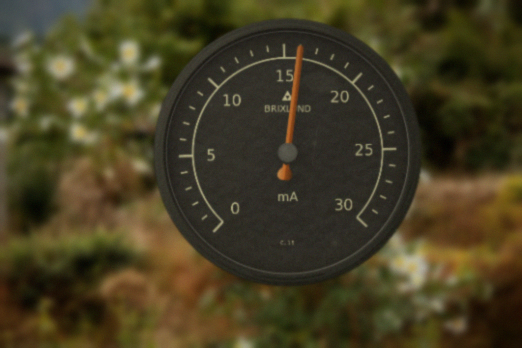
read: 16; mA
